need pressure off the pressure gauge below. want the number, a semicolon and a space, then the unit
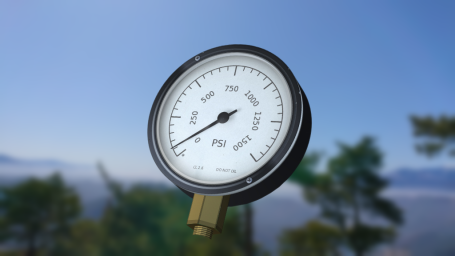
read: 50; psi
